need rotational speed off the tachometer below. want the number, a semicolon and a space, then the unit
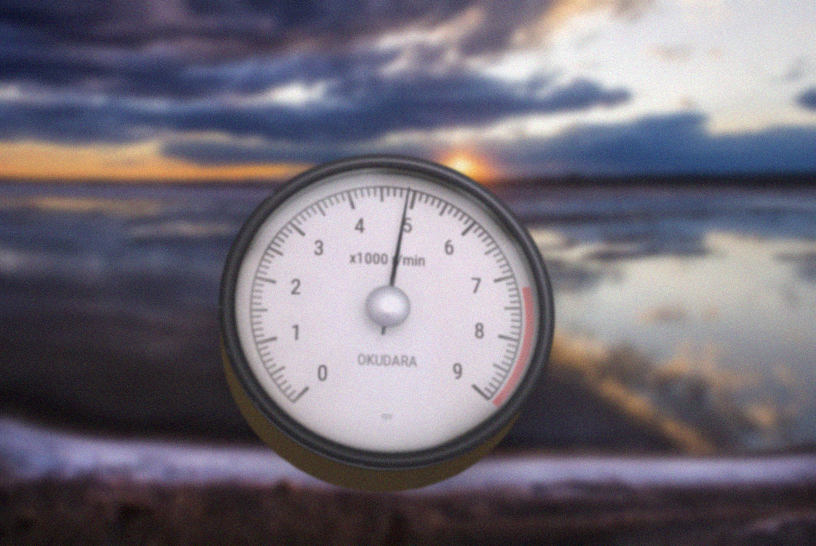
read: 4900; rpm
